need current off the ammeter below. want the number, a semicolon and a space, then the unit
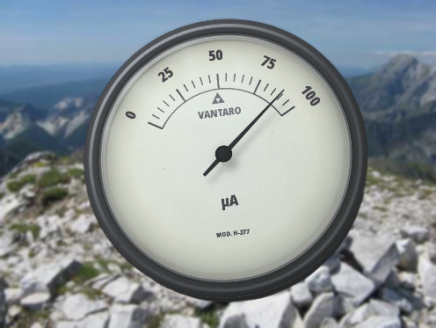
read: 90; µA
